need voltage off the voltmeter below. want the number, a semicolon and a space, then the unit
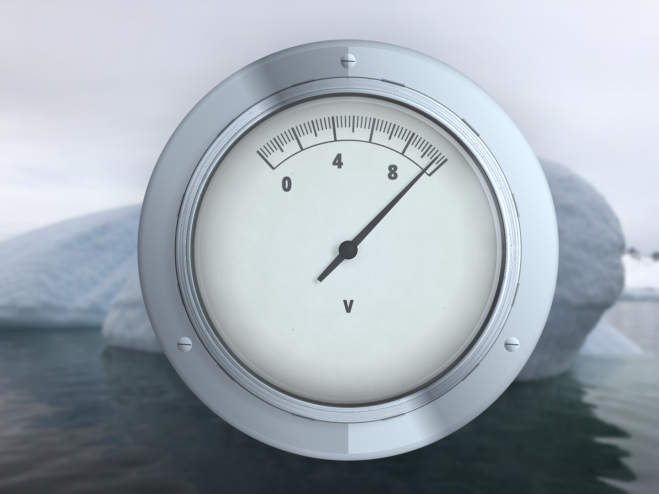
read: 9.6; V
